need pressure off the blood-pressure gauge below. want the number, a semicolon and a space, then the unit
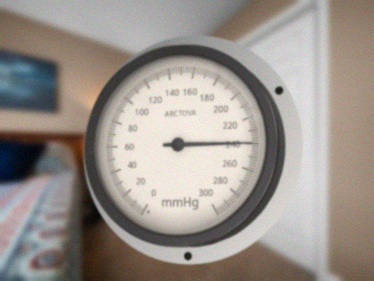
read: 240; mmHg
